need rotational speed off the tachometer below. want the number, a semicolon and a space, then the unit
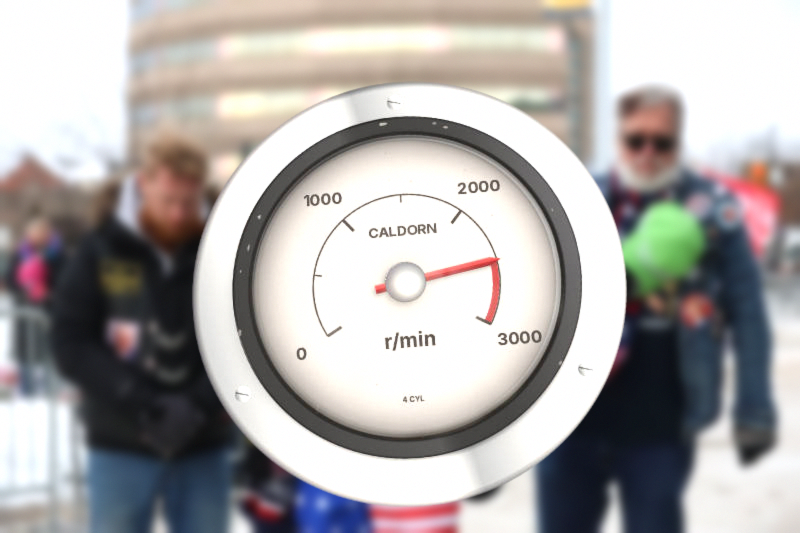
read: 2500; rpm
